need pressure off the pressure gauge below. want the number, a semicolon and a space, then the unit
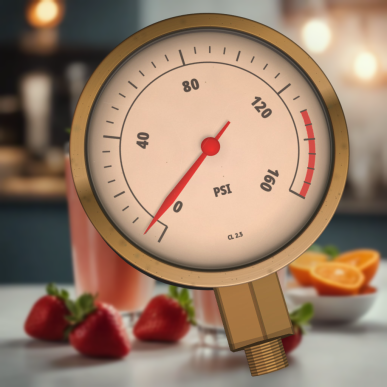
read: 5; psi
